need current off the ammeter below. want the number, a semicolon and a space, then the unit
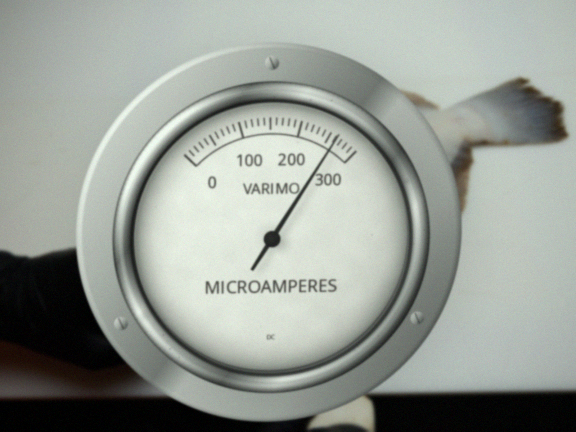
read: 260; µA
